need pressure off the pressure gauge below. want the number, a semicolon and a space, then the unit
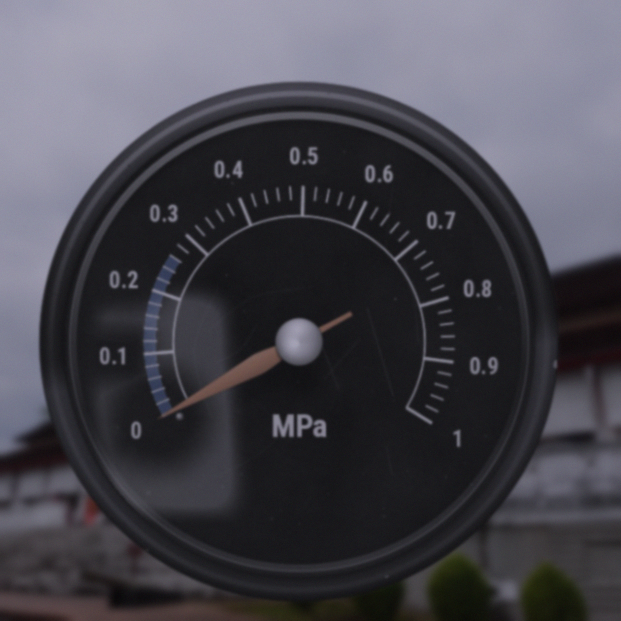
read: 0; MPa
